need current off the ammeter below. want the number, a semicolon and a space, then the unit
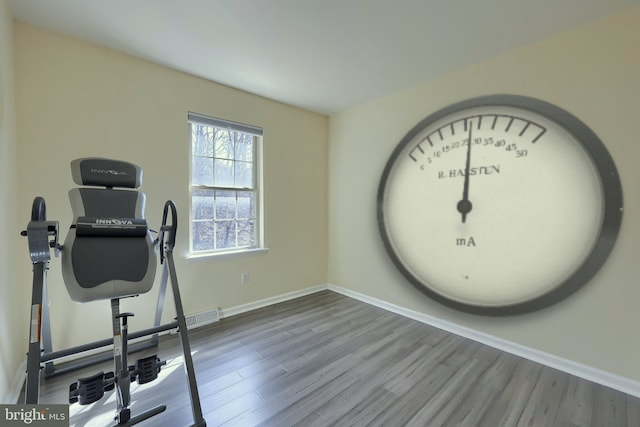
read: 27.5; mA
